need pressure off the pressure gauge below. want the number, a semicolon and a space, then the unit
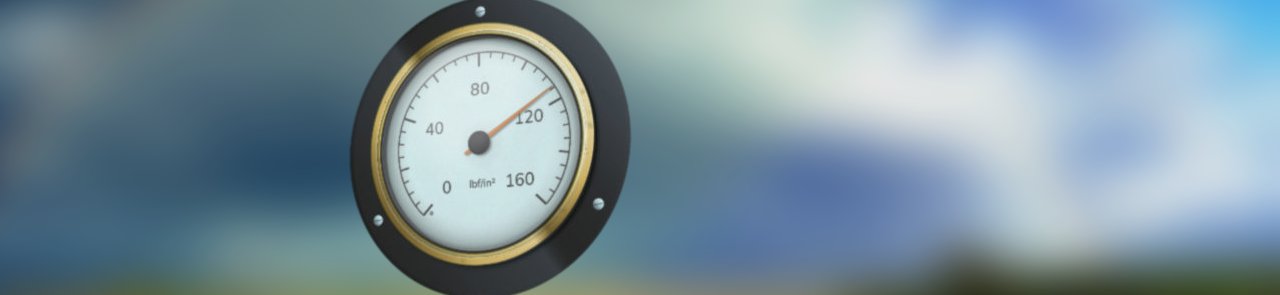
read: 115; psi
